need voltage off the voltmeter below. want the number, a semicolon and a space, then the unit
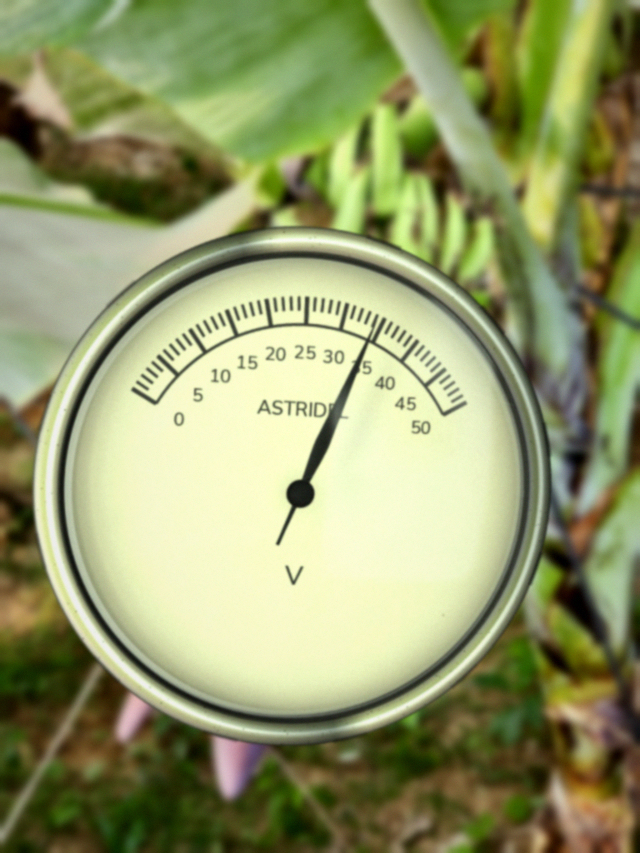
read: 34; V
